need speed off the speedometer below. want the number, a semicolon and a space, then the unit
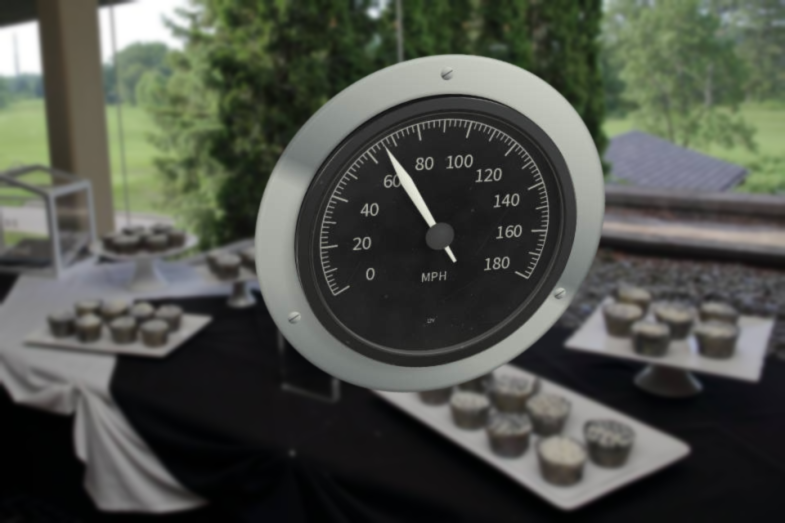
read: 66; mph
